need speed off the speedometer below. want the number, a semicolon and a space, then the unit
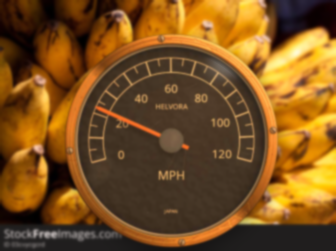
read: 22.5; mph
